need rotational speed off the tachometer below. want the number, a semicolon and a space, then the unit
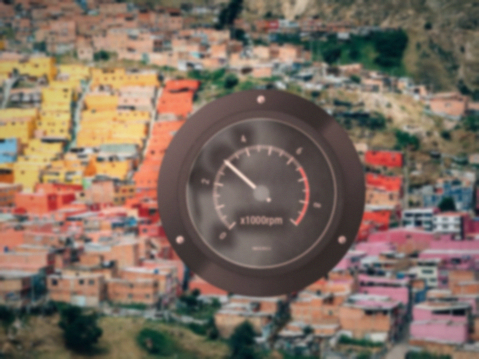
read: 3000; rpm
